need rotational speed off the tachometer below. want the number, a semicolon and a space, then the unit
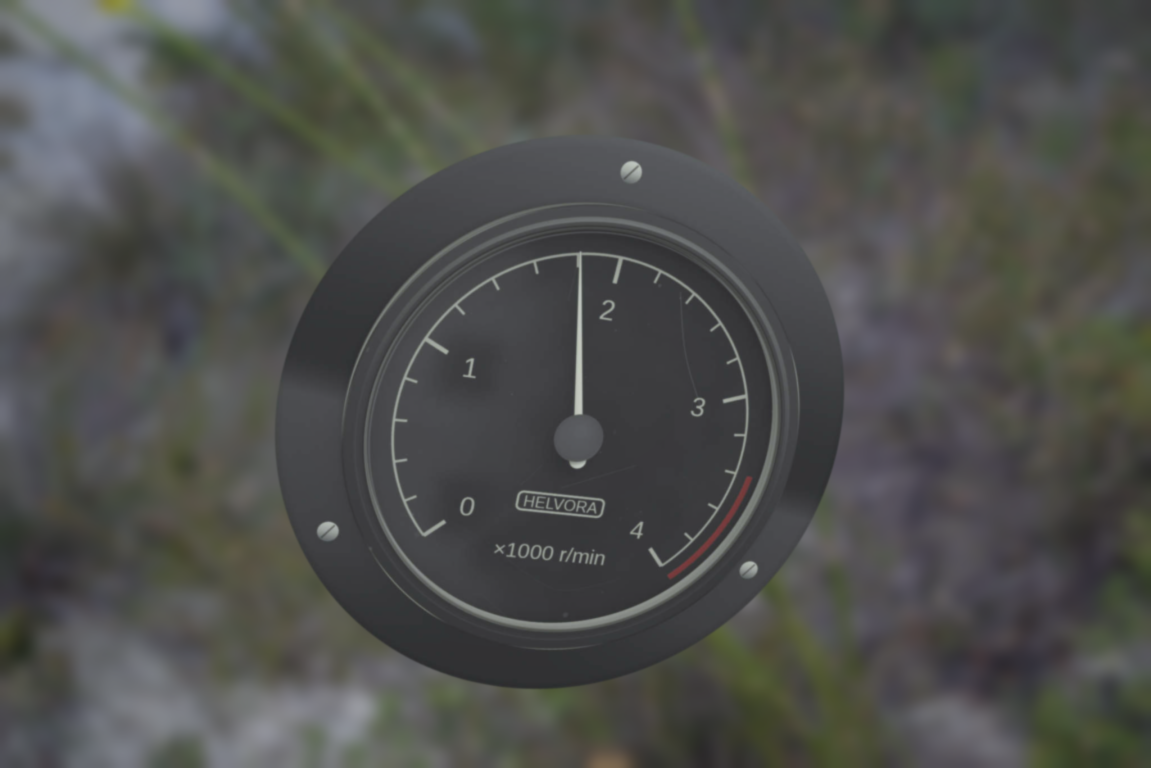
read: 1800; rpm
